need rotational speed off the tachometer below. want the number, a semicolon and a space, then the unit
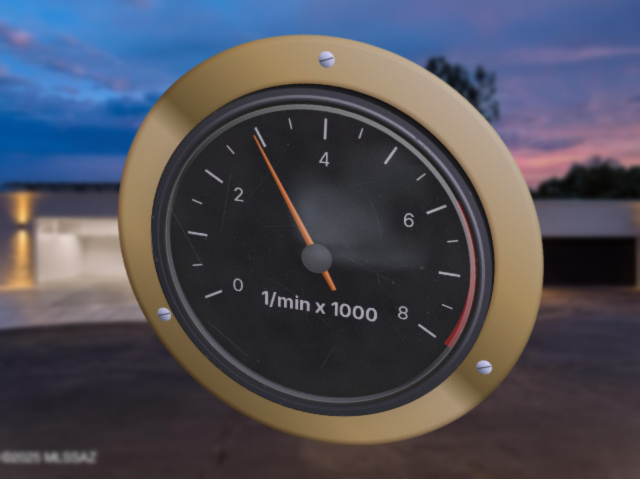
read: 3000; rpm
